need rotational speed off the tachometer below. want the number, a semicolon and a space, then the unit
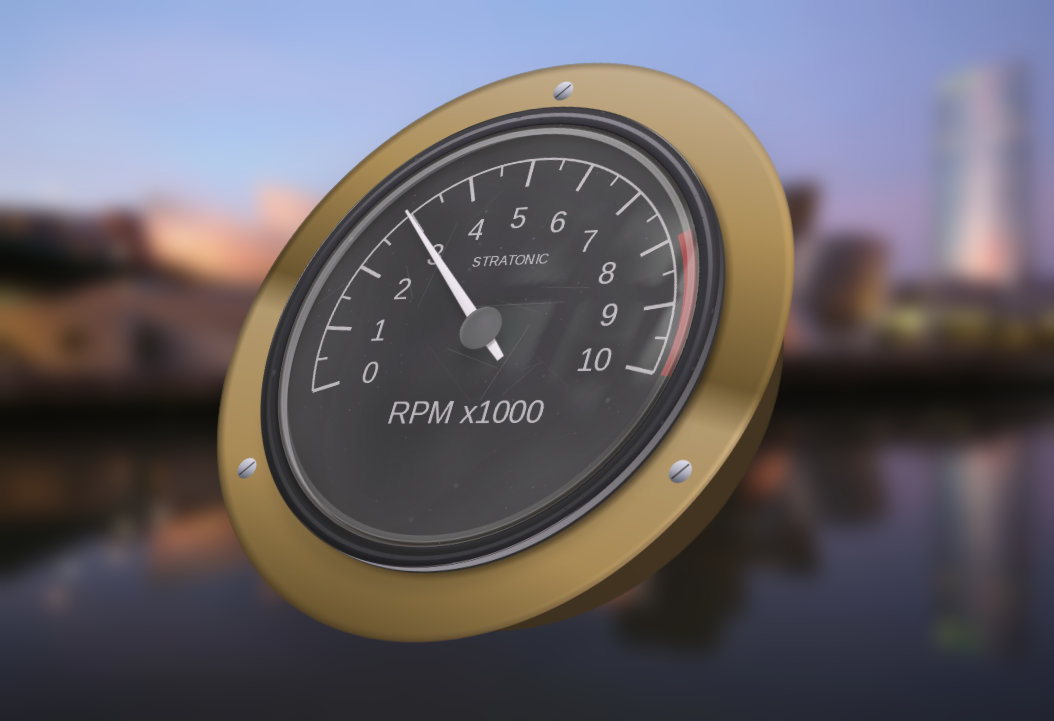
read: 3000; rpm
